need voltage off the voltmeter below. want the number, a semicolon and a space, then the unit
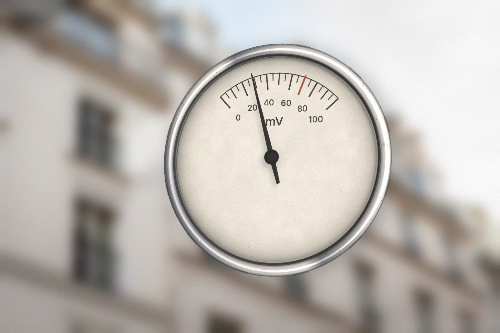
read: 30; mV
